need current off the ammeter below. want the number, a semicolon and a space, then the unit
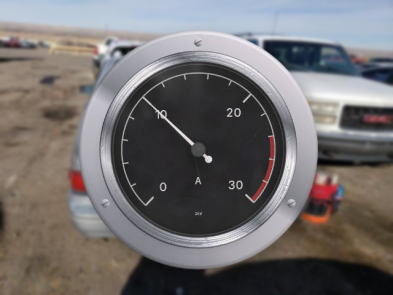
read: 10; A
